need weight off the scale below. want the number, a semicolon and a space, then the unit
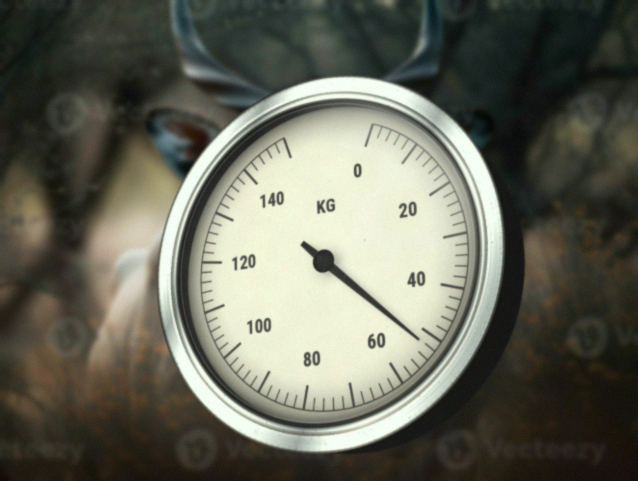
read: 52; kg
